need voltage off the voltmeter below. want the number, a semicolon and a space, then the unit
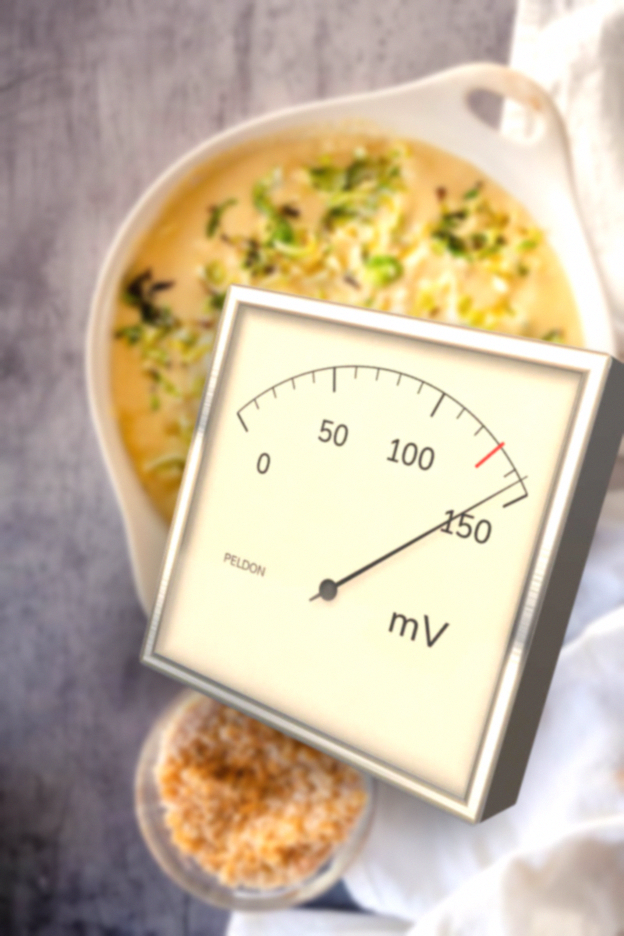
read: 145; mV
